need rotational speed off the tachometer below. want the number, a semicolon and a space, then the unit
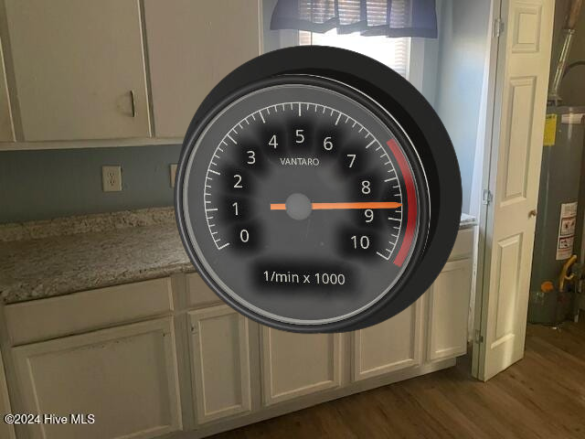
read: 8600; rpm
